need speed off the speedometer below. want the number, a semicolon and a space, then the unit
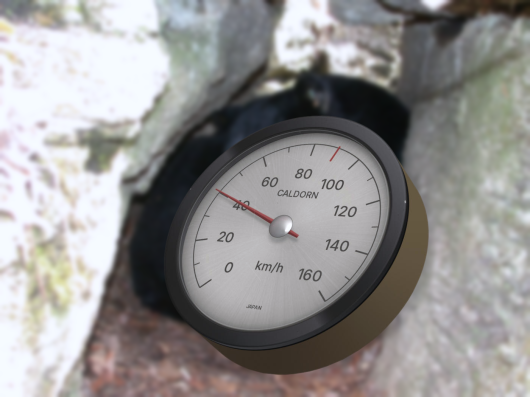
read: 40; km/h
